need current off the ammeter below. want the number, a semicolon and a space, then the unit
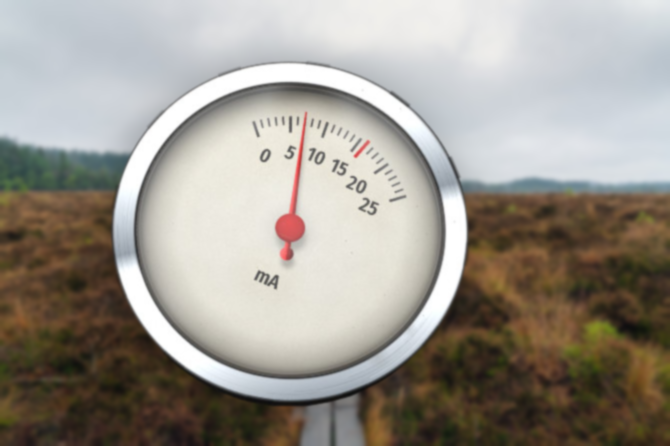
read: 7; mA
